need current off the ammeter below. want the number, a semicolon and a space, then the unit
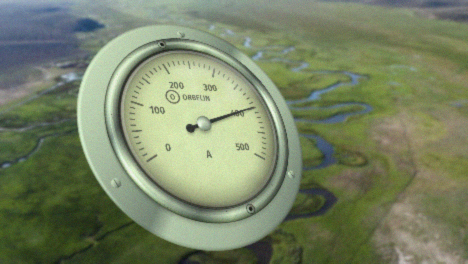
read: 400; A
